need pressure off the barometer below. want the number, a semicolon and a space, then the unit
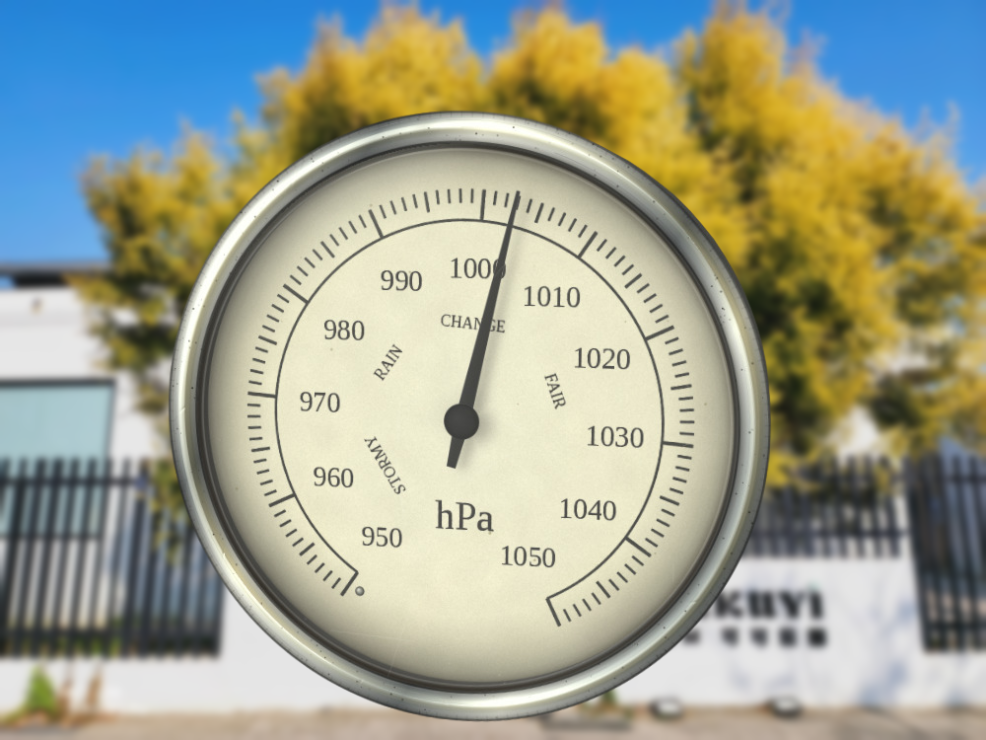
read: 1003; hPa
